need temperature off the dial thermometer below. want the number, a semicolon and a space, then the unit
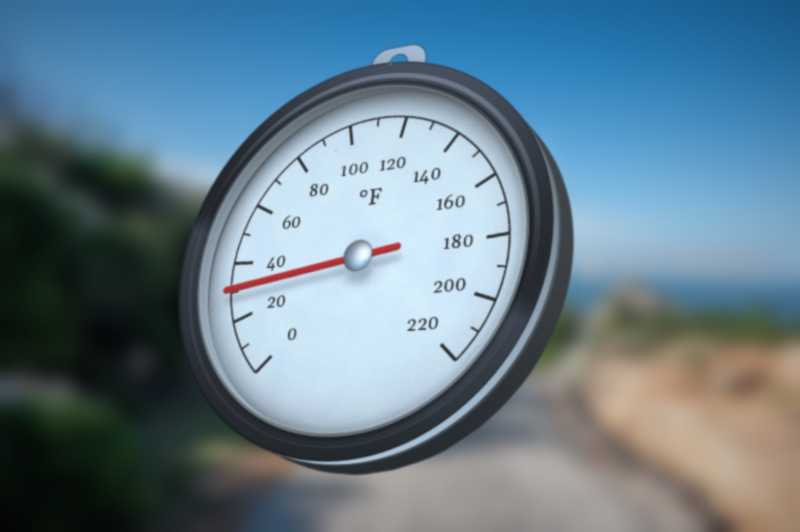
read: 30; °F
